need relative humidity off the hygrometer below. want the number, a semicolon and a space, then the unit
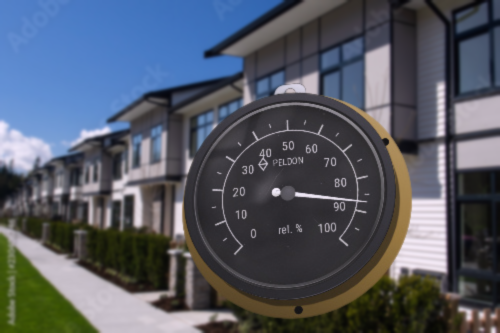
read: 87.5; %
